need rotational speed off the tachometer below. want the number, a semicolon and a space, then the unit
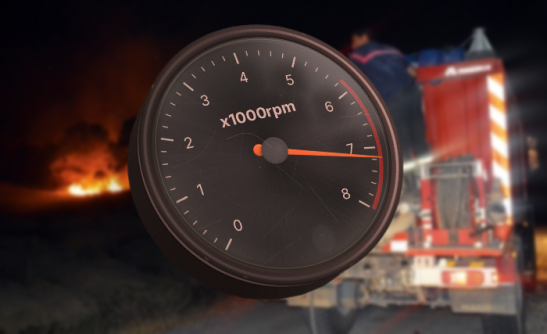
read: 7200; rpm
